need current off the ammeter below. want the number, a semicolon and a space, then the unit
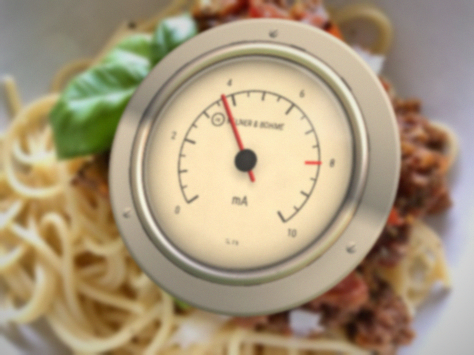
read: 3.75; mA
